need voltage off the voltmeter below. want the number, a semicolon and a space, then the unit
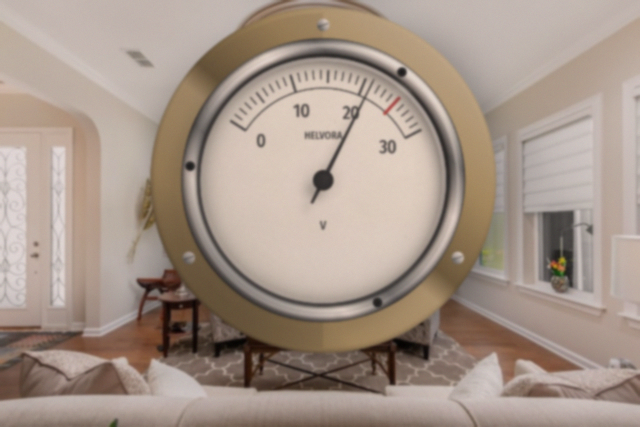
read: 21; V
